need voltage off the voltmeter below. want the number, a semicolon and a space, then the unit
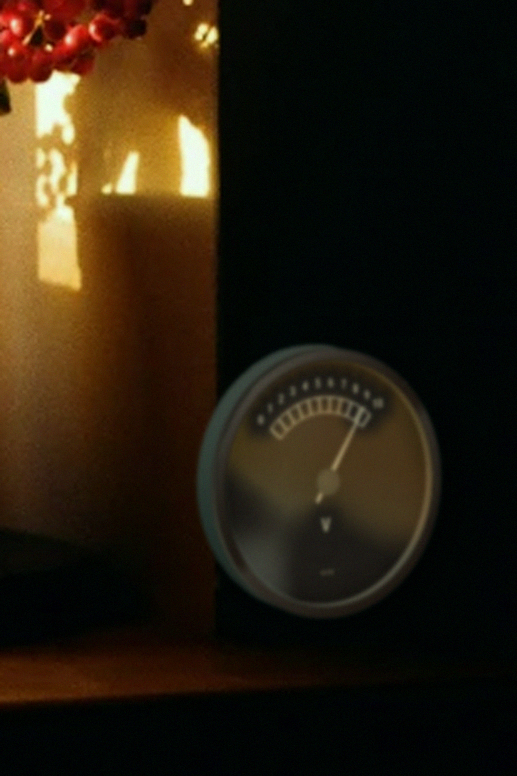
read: 9; V
